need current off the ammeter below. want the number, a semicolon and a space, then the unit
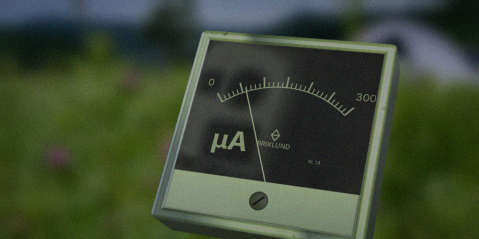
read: 60; µA
